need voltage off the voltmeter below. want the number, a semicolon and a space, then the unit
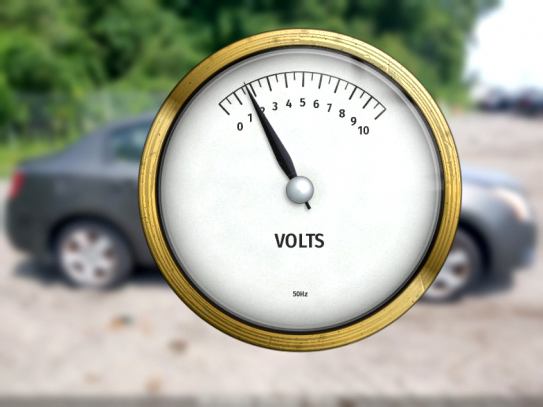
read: 1.75; V
